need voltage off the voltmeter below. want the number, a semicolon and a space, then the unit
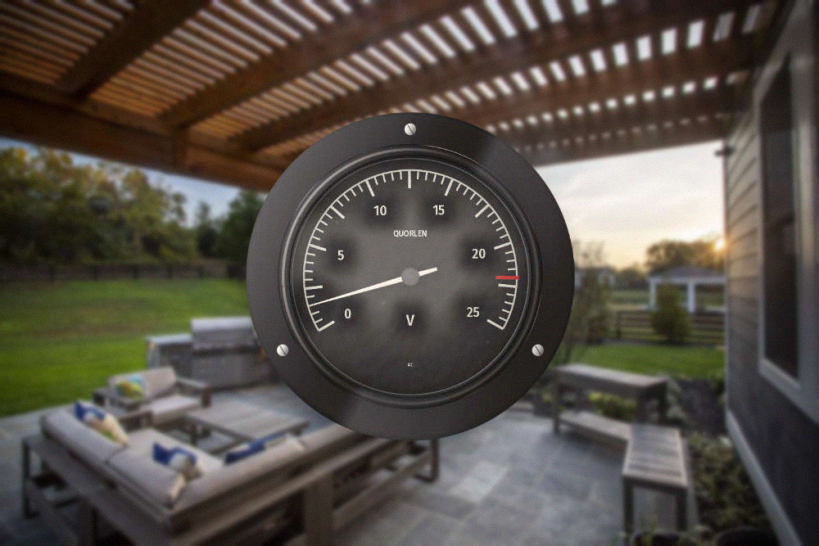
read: 1.5; V
